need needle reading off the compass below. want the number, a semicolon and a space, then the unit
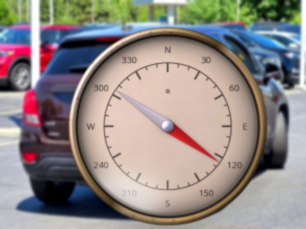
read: 125; °
